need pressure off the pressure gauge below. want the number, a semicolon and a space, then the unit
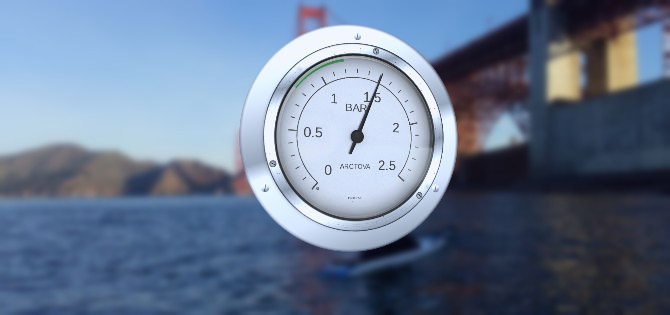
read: 1.5; bar
